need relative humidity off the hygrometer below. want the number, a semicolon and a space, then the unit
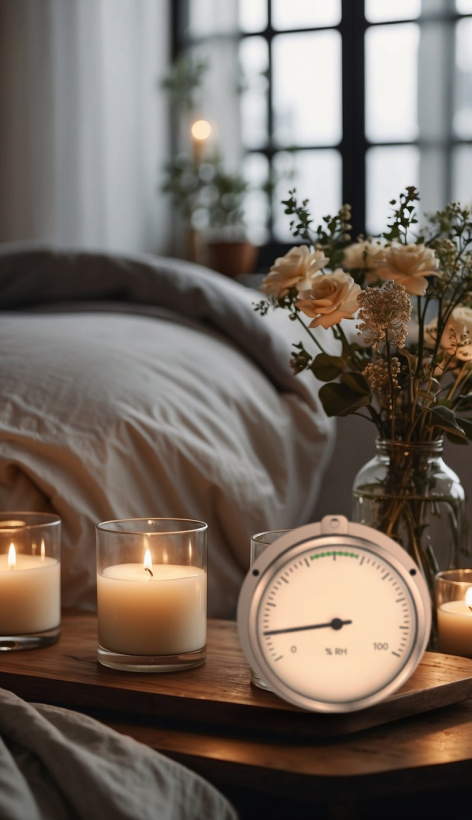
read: 10; %
